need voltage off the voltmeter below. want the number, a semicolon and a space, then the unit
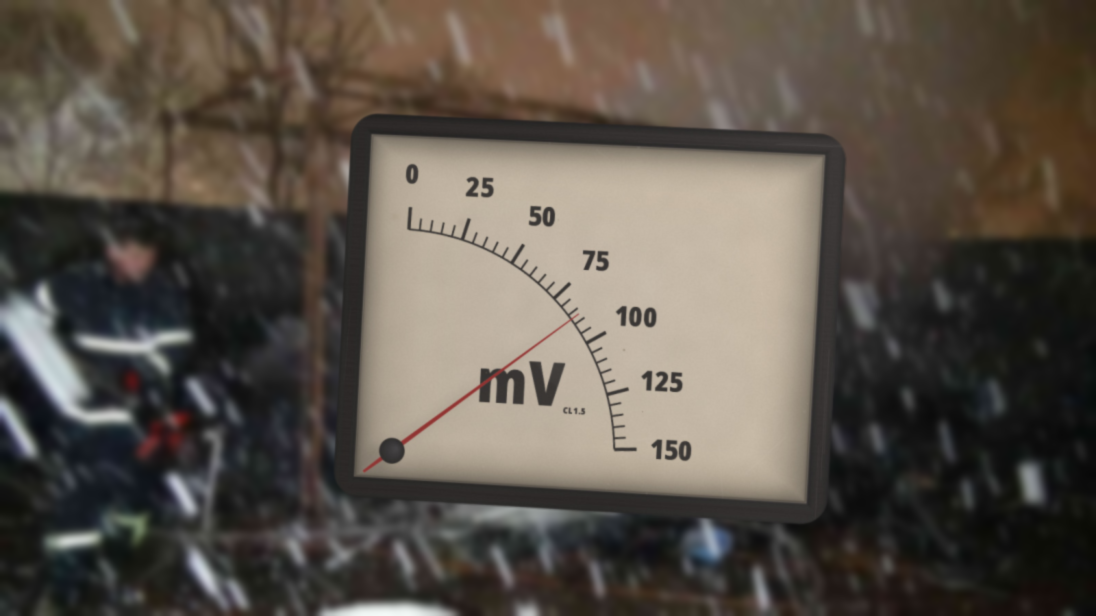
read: 87.5; mV
